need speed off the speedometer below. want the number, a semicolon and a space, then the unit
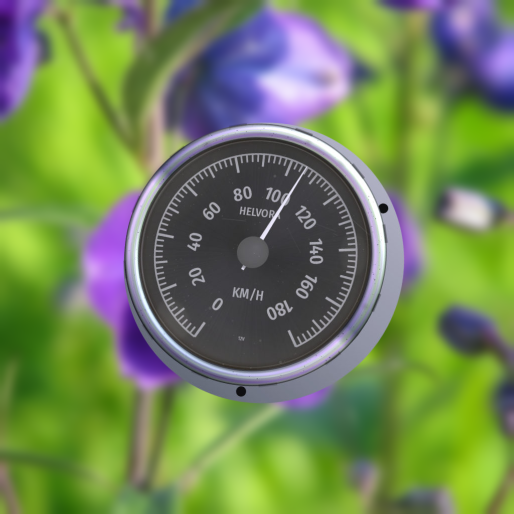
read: 106; km/h
